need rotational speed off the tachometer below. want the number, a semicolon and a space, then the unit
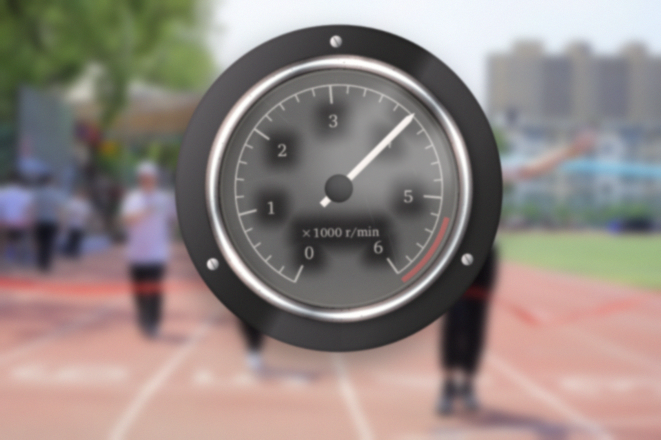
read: 4000; rpm
